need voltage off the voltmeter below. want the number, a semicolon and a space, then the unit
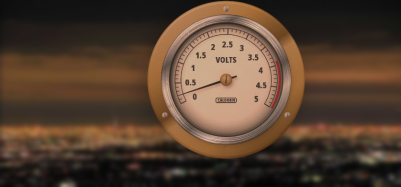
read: 0.2; V
